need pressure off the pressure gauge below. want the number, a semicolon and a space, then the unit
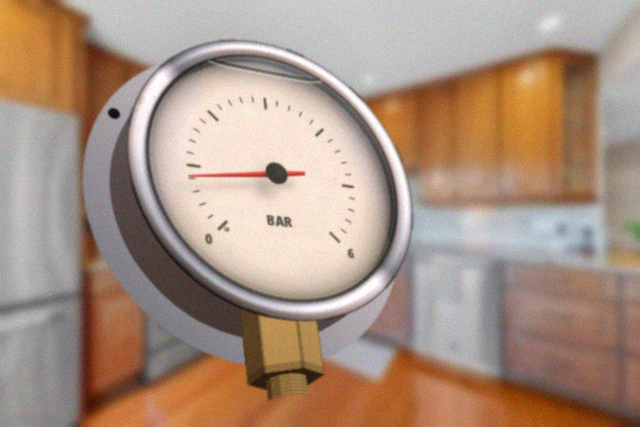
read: 0.8; bar
